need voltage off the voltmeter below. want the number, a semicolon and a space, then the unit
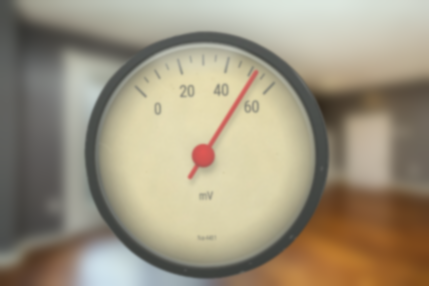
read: 52.5; mV
